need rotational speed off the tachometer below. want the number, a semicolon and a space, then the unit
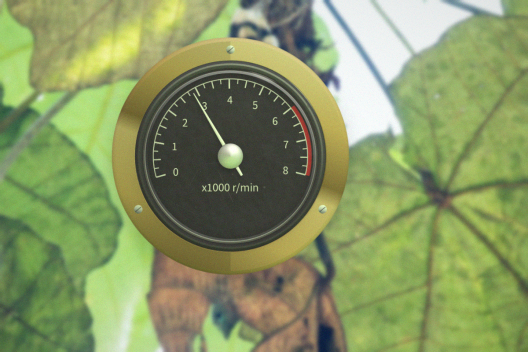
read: 2875; rpm
